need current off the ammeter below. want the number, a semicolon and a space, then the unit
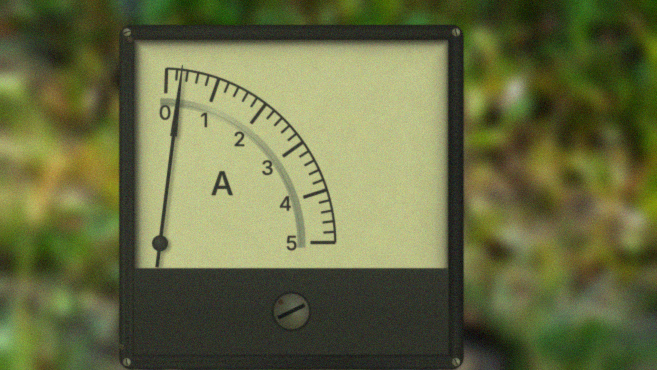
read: 0.3; A
